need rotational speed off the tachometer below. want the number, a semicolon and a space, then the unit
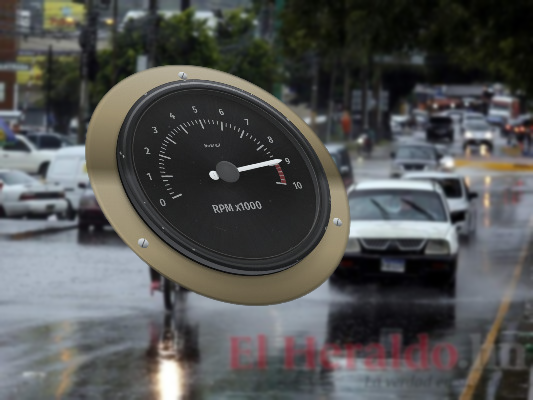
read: 9000; rpm
